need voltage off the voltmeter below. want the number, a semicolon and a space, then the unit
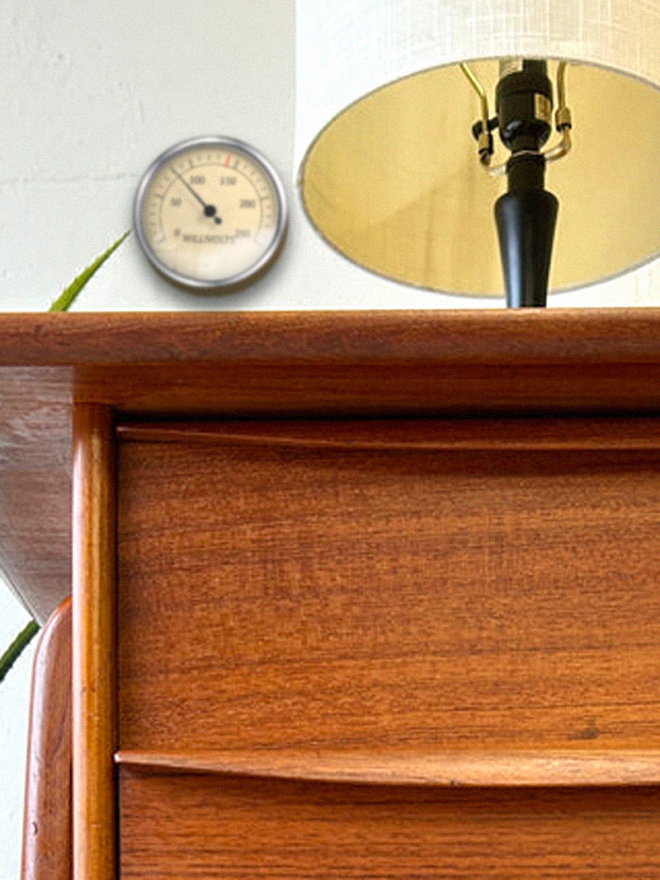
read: 80; mV
